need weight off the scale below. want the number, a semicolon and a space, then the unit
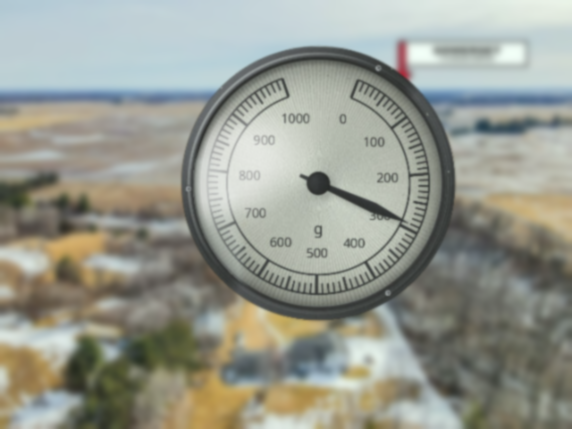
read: 290; g
